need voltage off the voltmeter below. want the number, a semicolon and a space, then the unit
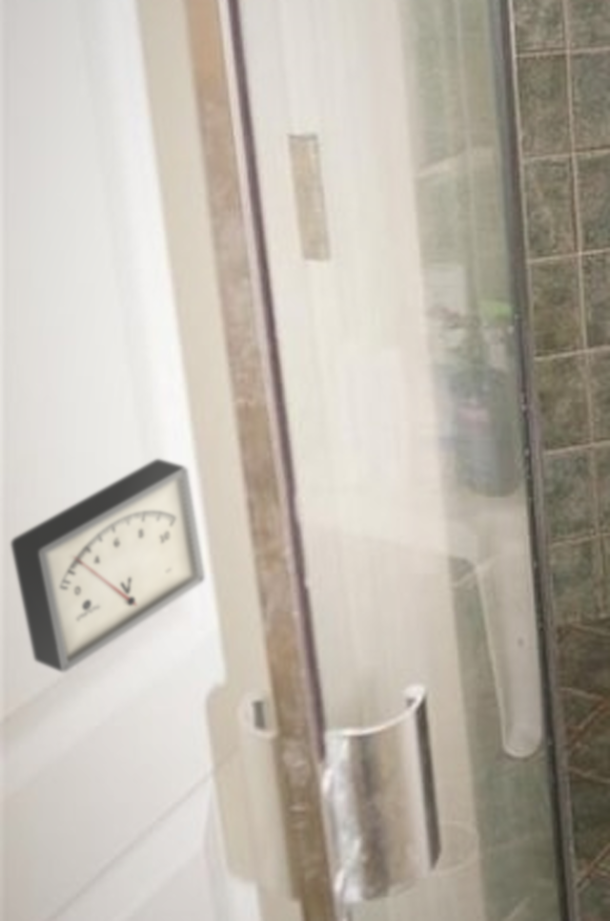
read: 3; V
